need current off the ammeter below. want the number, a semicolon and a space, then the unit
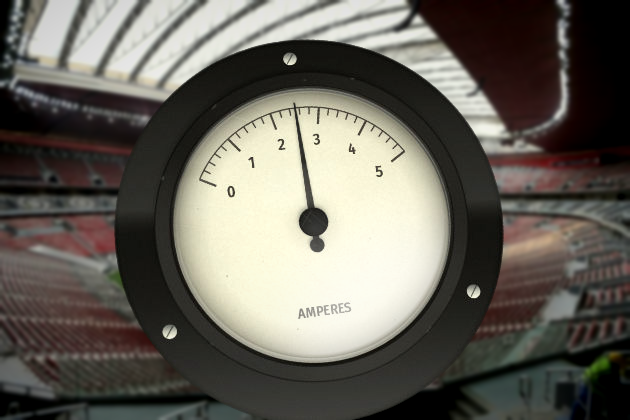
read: 2.5; A
